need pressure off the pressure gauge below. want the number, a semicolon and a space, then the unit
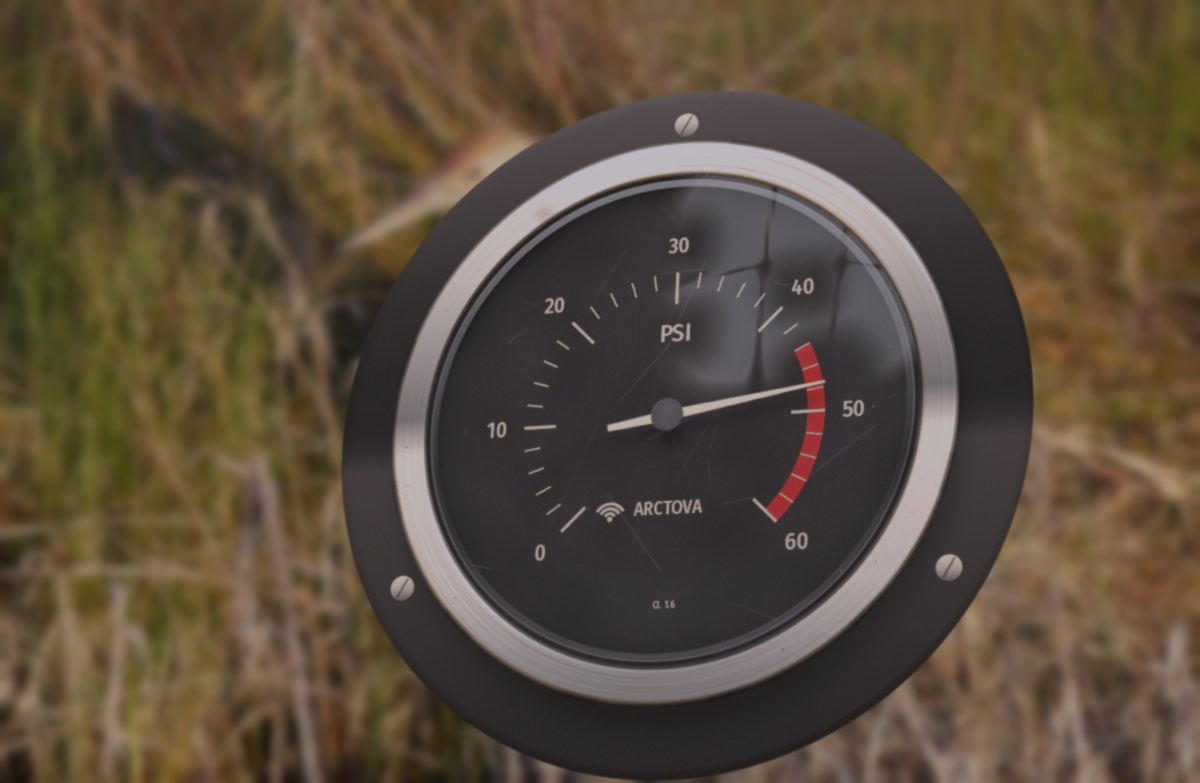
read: 48; psi
